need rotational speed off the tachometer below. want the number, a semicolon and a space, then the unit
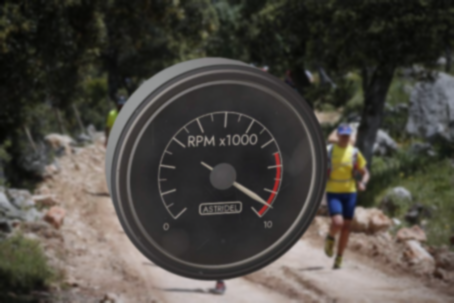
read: 9500; rpm
